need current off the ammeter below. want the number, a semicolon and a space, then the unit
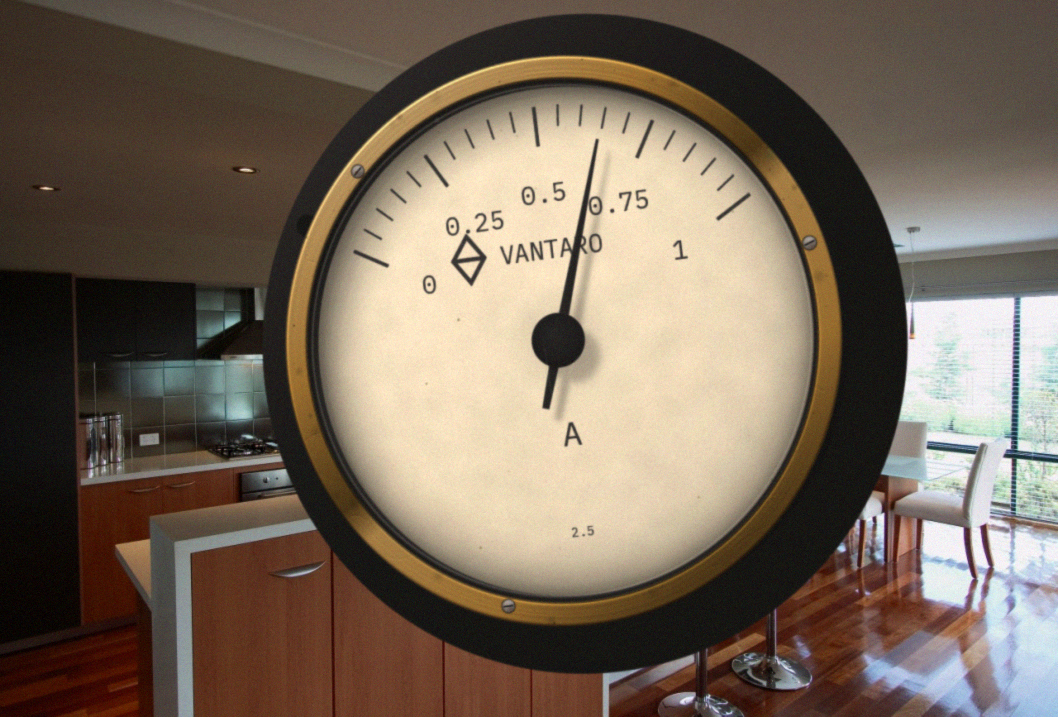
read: 0.65; A
